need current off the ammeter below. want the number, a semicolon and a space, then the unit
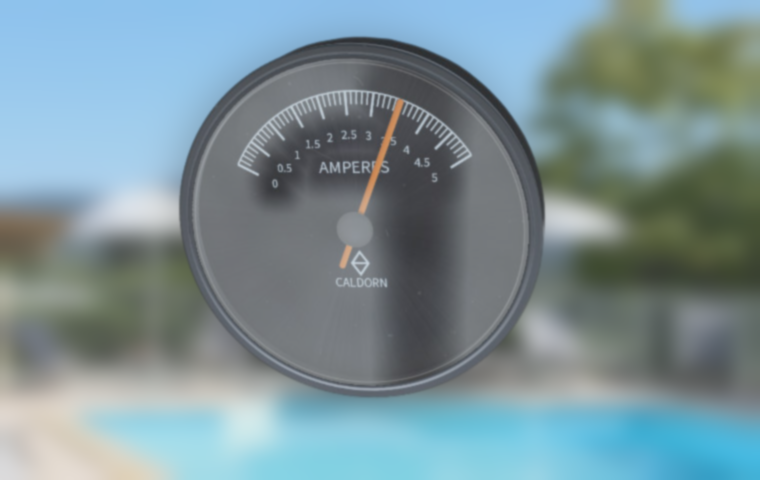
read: 3.5; A
